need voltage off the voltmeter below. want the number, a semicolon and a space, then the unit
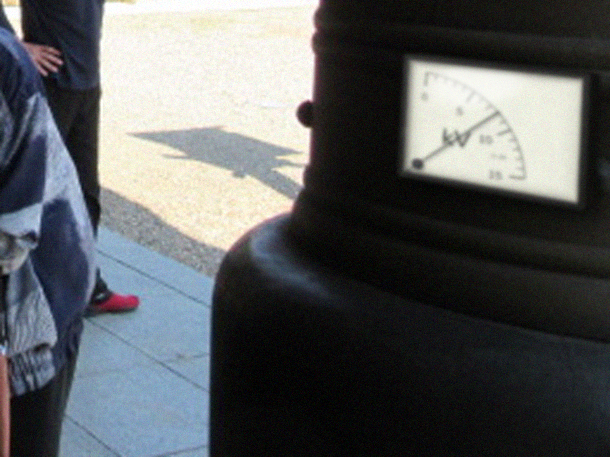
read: 8; kV
